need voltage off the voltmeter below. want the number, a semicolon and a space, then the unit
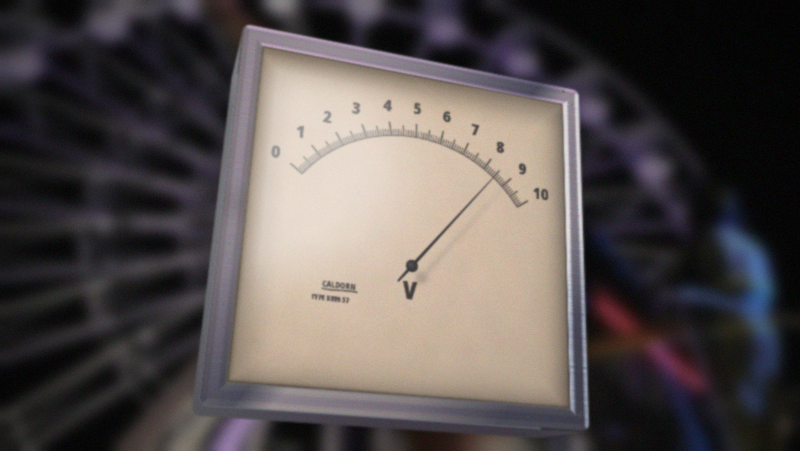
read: 8.5; V
